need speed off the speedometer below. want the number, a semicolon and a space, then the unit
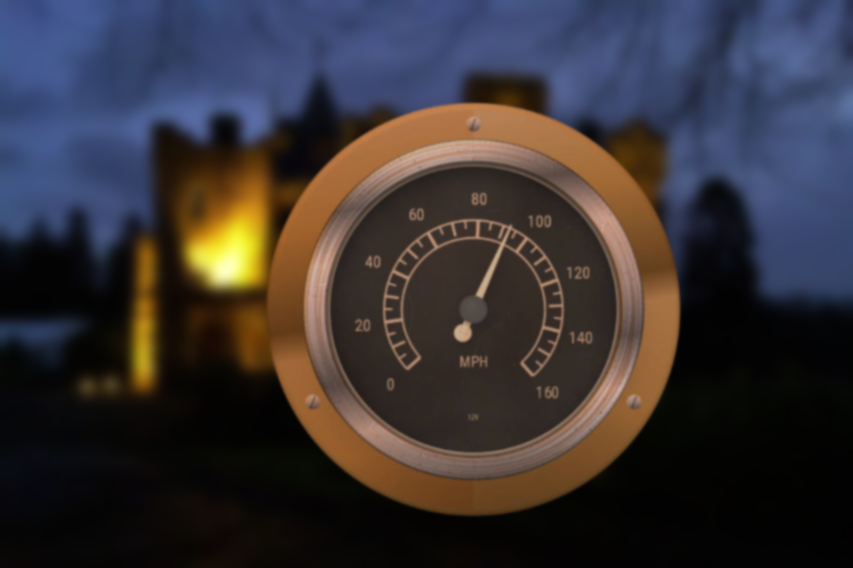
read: 92.5; mph
